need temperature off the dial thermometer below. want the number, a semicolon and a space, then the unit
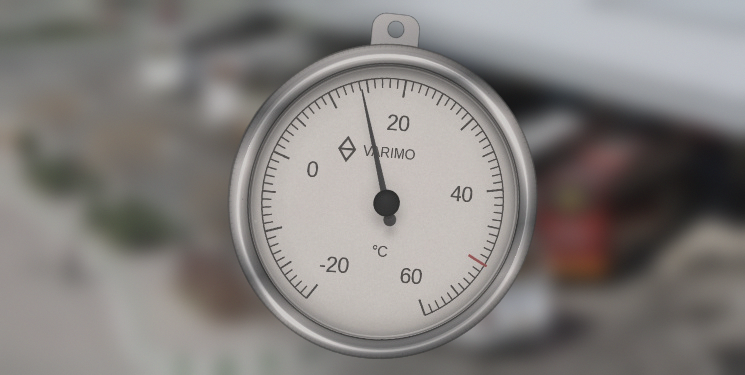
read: 14; °C
